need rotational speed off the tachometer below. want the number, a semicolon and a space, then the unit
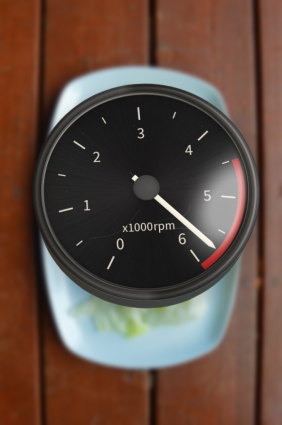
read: 5750; rpm
